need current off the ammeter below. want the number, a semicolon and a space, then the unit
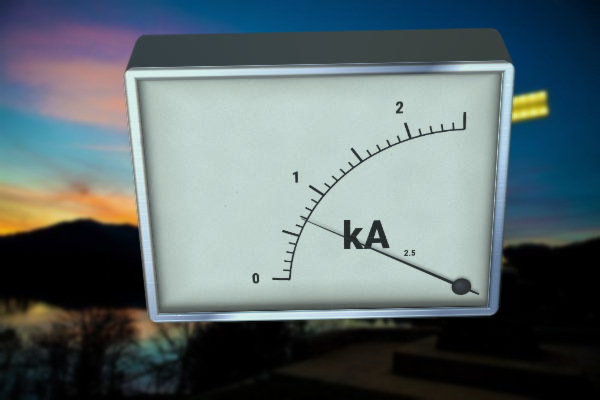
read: 0.7; kA
